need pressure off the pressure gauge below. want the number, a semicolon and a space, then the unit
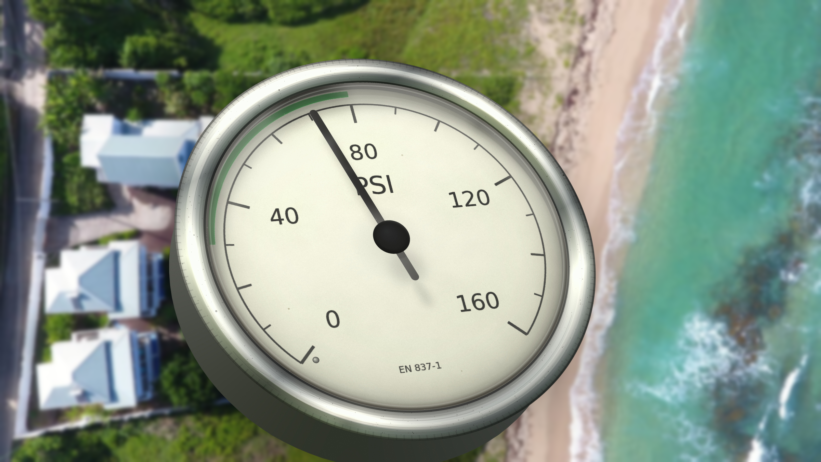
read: 70; psi
